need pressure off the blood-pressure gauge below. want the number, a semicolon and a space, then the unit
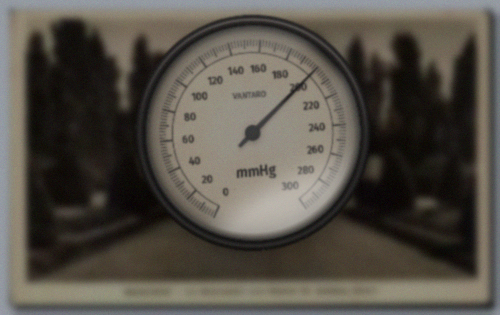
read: 200; mmHg
